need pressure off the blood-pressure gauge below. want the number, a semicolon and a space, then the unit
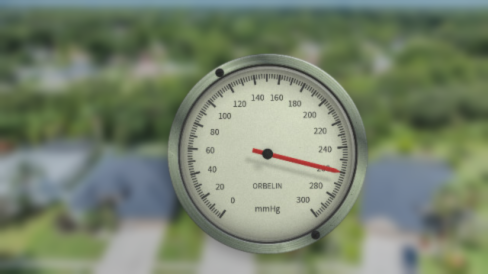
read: 260; mmHg
